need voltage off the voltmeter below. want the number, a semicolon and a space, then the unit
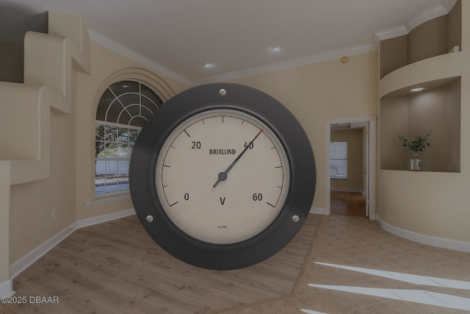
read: 40; V
